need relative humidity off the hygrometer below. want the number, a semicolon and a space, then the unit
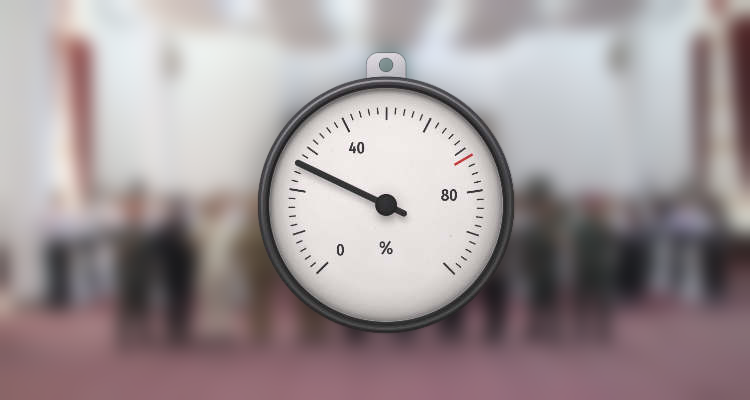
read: 26; %
